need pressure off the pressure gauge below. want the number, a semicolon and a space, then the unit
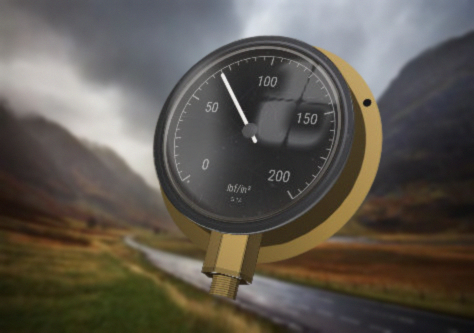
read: 70; psi
